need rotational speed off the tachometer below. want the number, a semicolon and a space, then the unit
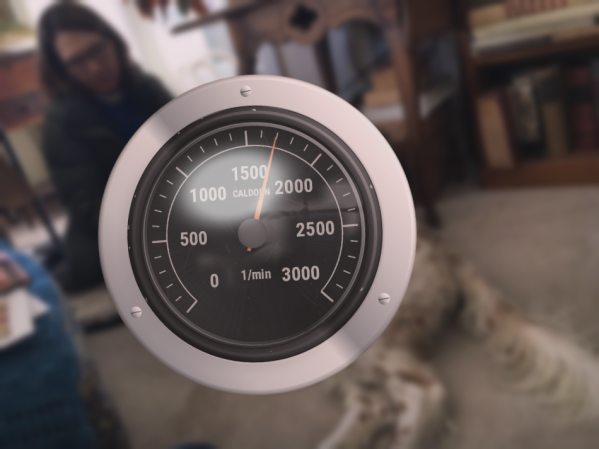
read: 1700; rpm
